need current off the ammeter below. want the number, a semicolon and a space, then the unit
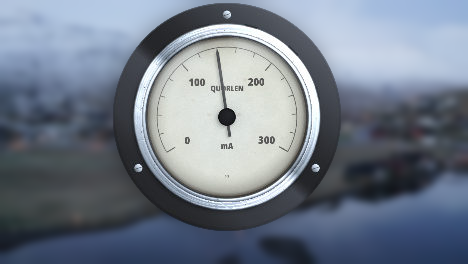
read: 140; mA
